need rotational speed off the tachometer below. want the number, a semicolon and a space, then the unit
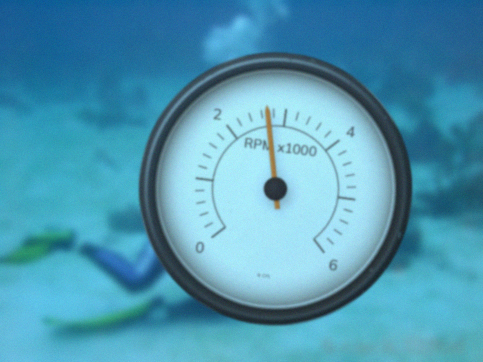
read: 2700; rpm
